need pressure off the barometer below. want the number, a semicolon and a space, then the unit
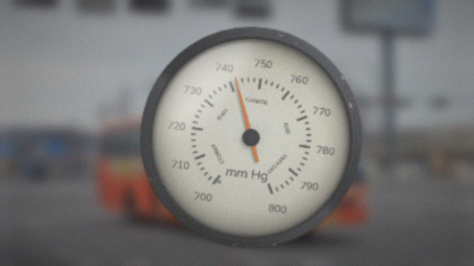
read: 742; mmHg
